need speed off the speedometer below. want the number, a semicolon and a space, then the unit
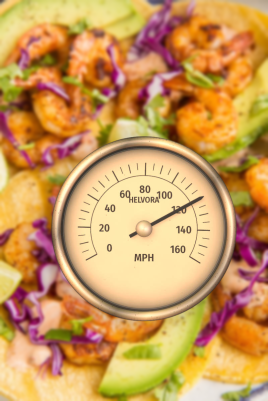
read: 120; mph
